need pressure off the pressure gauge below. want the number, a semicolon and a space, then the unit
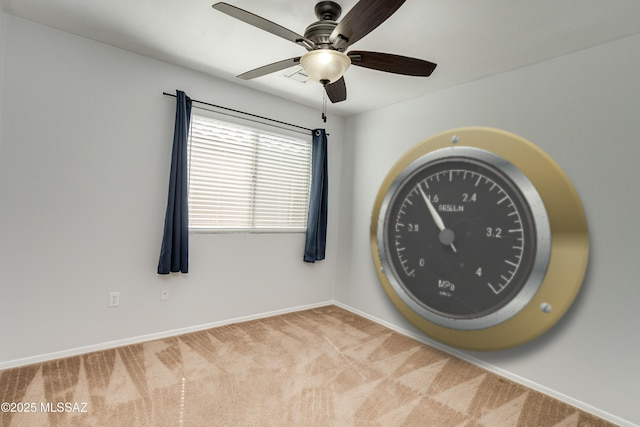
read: 1.5; MPa
